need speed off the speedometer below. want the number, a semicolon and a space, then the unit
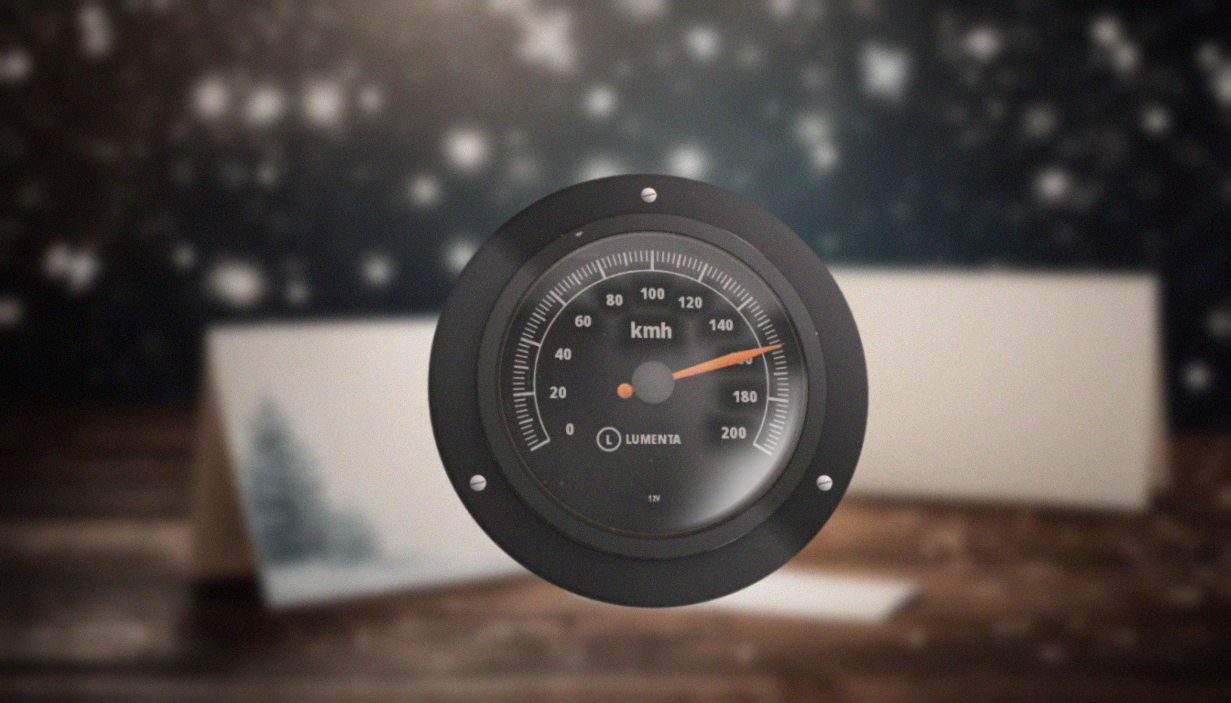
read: 160; km/h
